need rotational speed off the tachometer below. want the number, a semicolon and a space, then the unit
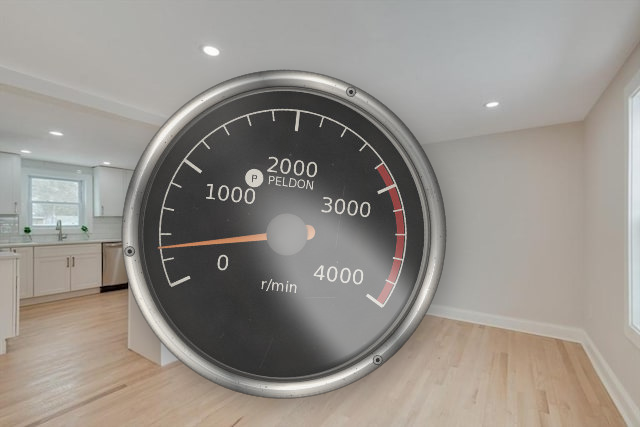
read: 300; rpm
